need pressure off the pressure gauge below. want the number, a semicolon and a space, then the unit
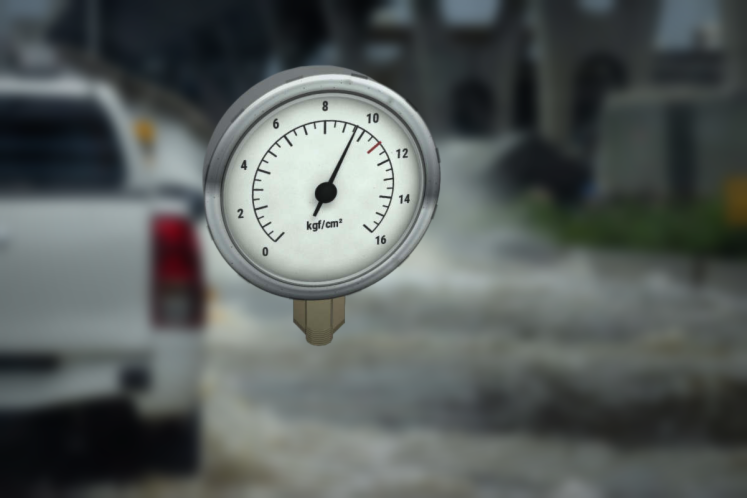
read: 9.5; kg/cm²
